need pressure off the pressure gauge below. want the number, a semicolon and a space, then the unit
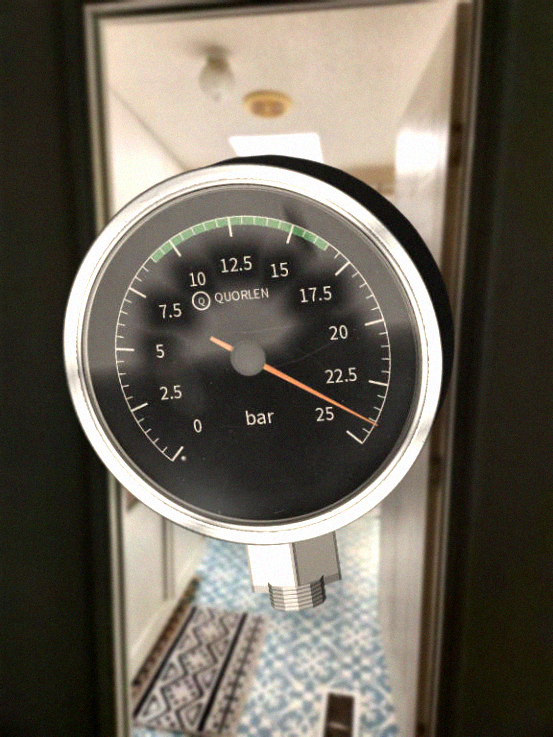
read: 24; bar
